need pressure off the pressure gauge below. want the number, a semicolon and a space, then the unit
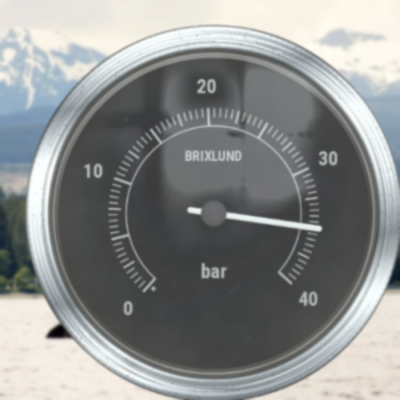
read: 35; bar
